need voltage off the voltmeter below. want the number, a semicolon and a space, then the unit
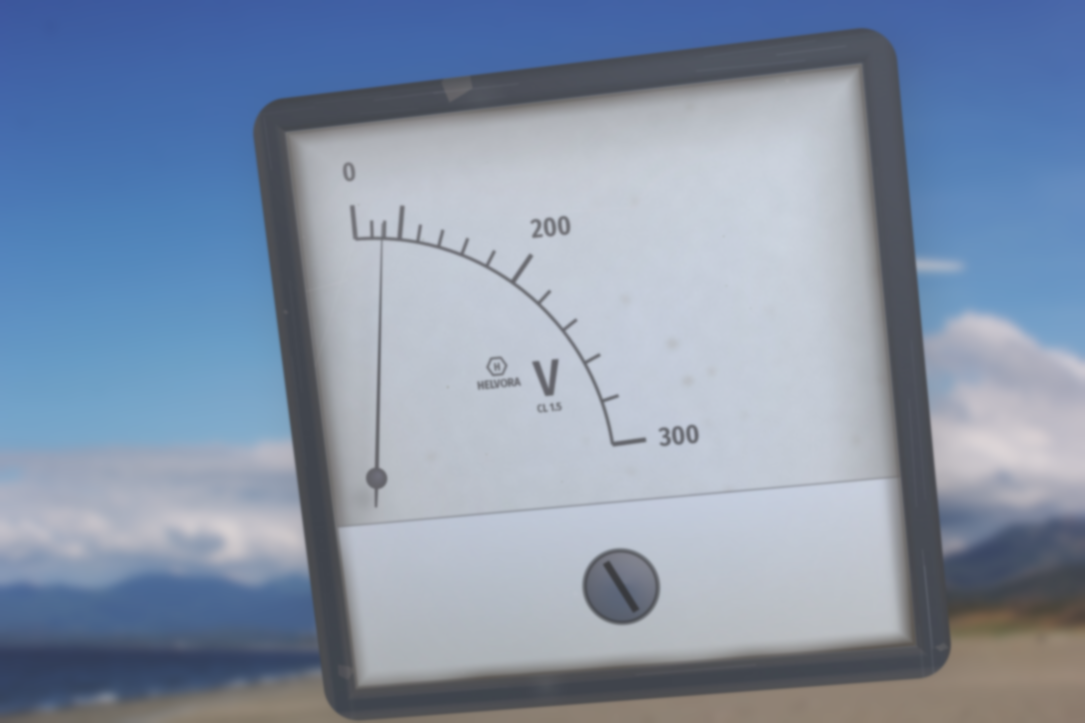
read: 80; V
